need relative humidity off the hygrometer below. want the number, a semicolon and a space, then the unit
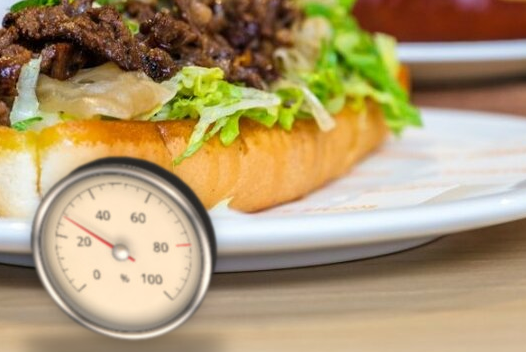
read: 28; %
